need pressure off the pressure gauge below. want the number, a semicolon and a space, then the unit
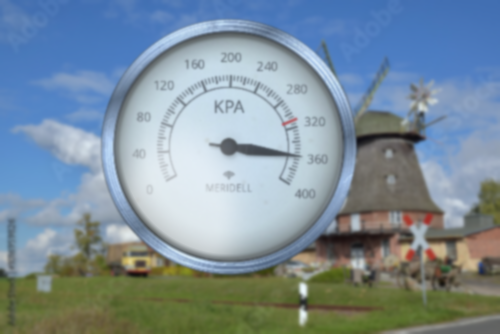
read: 360; kPa
